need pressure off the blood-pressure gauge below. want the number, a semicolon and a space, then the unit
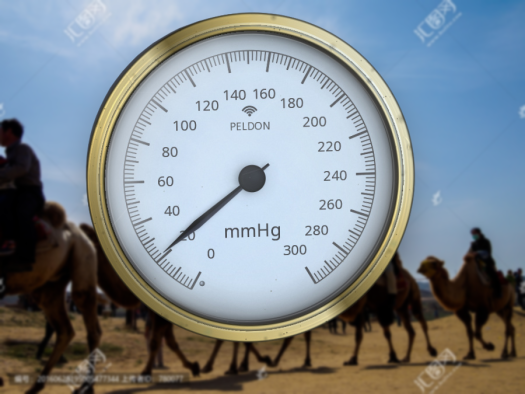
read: 22; mmHg
